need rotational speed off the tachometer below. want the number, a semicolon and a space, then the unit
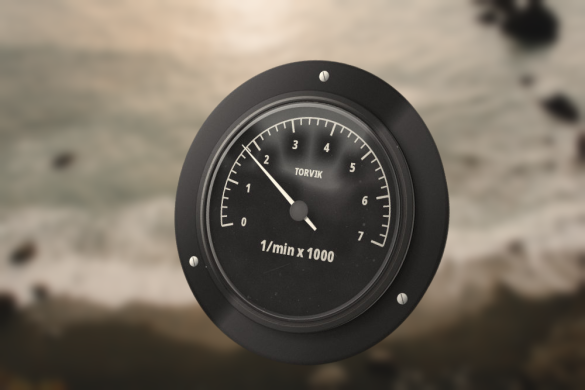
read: 1800; rpm
